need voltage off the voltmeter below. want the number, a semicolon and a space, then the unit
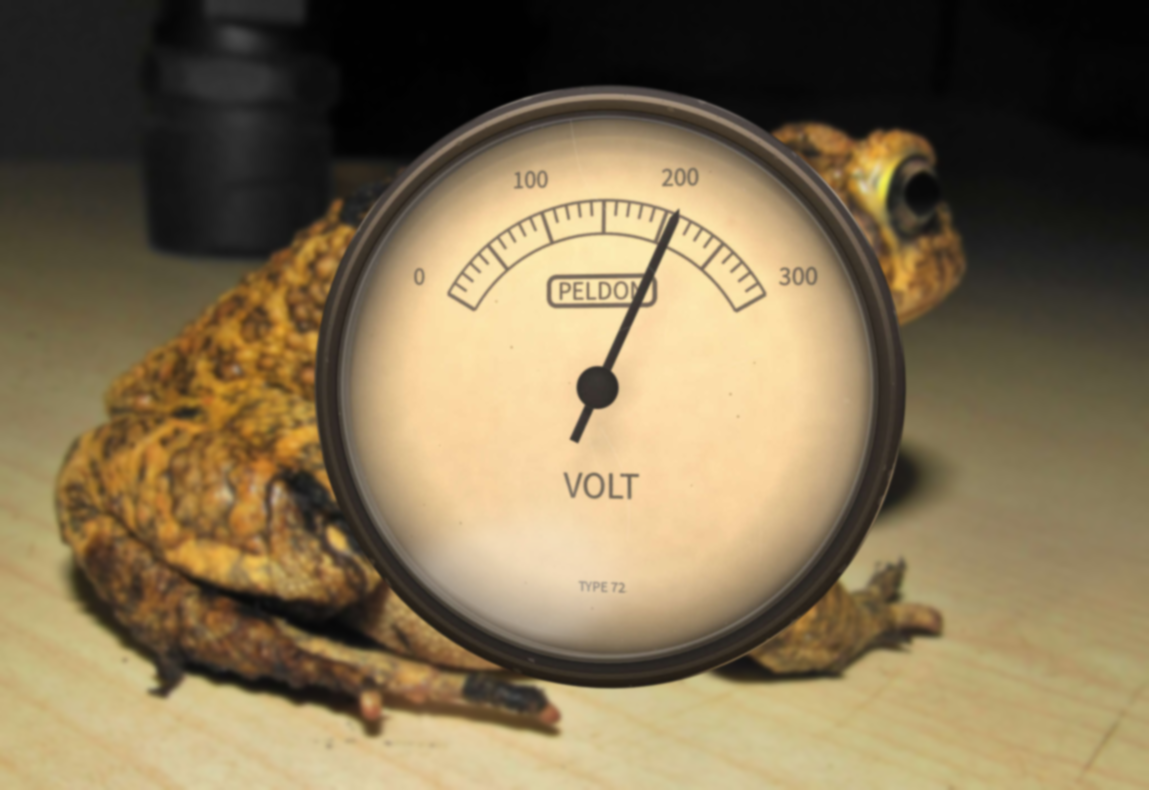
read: 210; V
